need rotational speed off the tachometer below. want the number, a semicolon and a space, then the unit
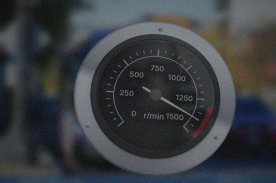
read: 1400; rpm
